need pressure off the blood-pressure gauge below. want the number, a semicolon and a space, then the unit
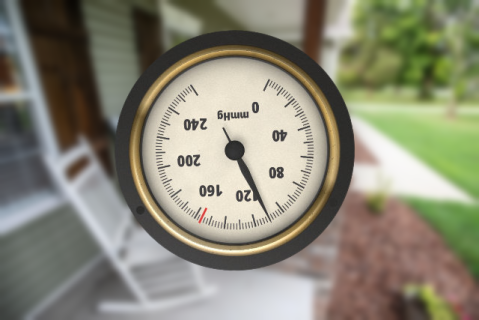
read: 110; mmHg
